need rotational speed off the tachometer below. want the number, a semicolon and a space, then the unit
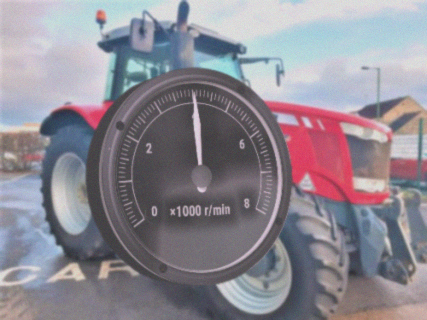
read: 4000; rpm
